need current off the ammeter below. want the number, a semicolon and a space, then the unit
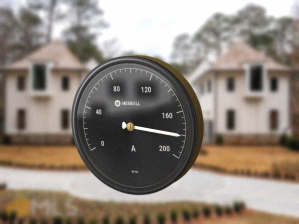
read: 180; A
